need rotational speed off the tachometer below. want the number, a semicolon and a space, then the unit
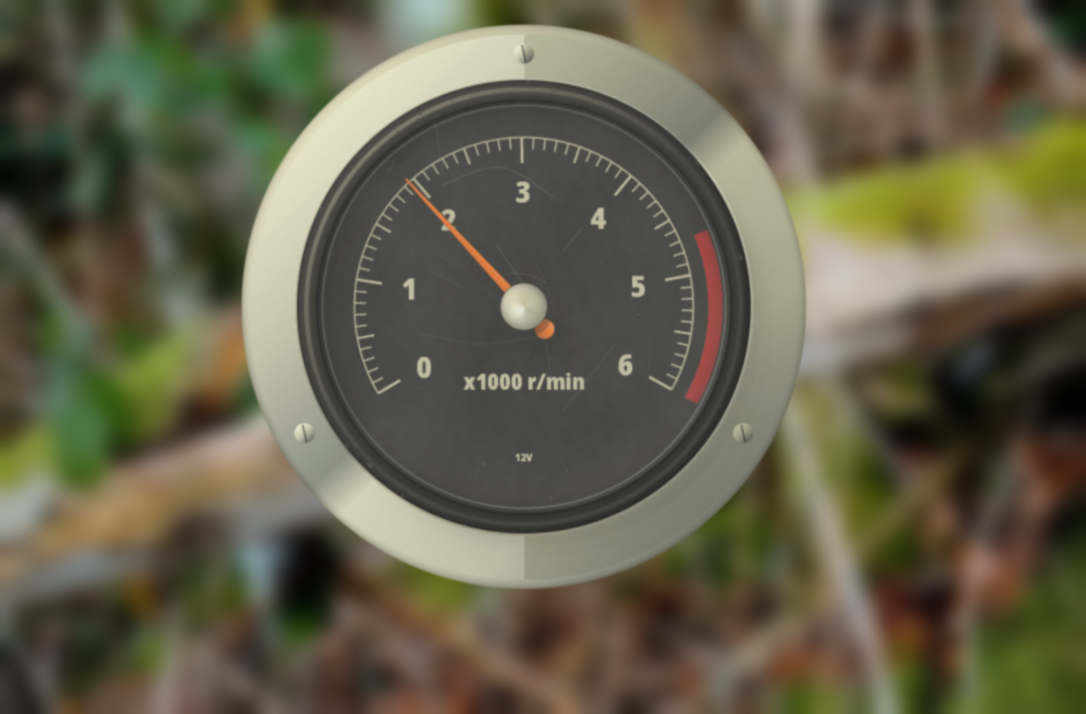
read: 1950; rpm
